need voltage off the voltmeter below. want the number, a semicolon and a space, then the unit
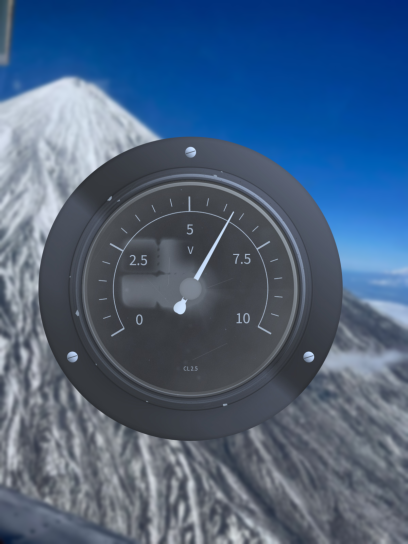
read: 6.25; V
